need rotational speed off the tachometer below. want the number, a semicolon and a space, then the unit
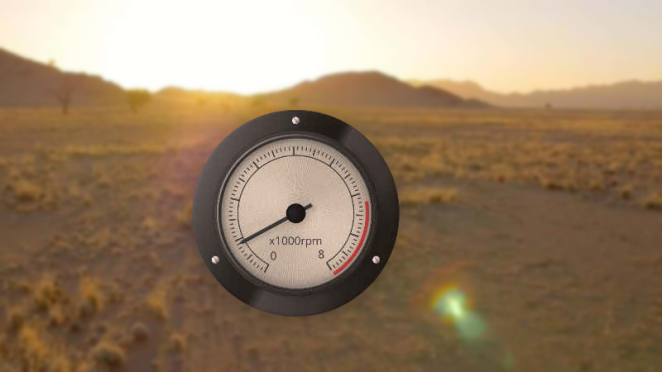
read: 900; rpm
